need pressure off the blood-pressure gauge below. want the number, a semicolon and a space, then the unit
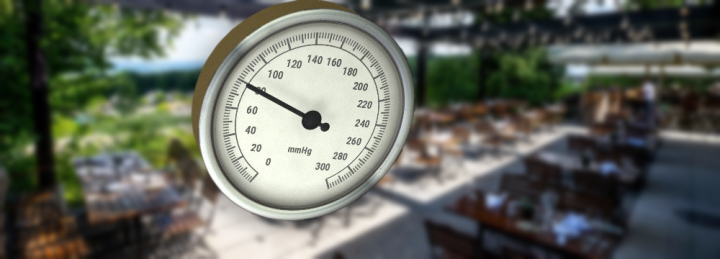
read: 80; mmHg
